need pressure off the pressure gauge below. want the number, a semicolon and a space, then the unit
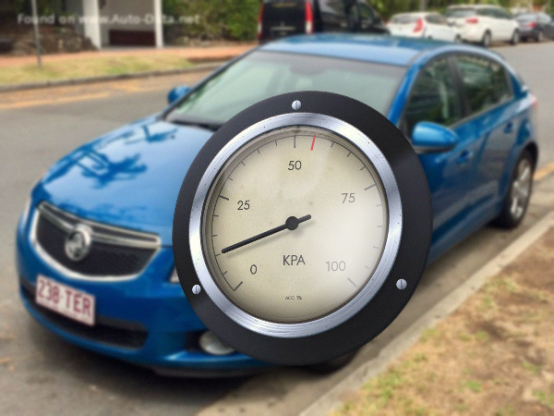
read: 10; kPa
